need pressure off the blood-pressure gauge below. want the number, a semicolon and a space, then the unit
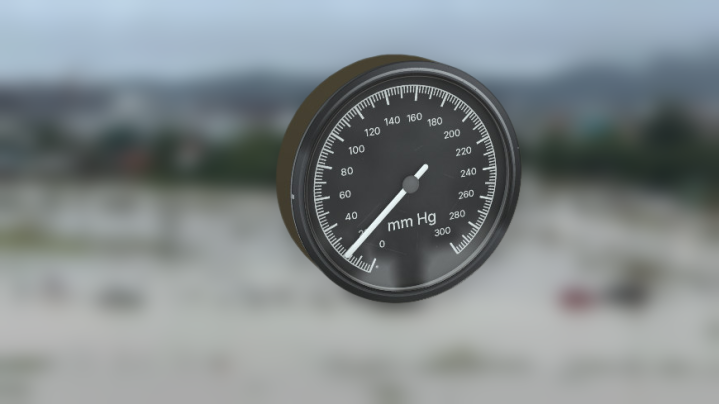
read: 20; mmHg
